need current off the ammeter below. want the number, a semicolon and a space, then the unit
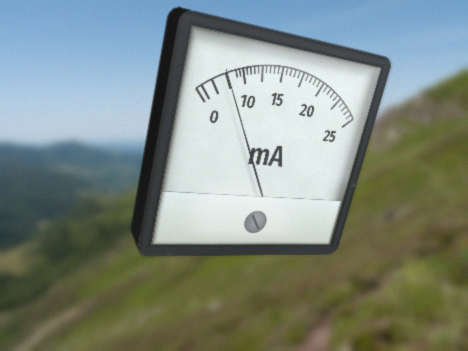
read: 7.5; mA
